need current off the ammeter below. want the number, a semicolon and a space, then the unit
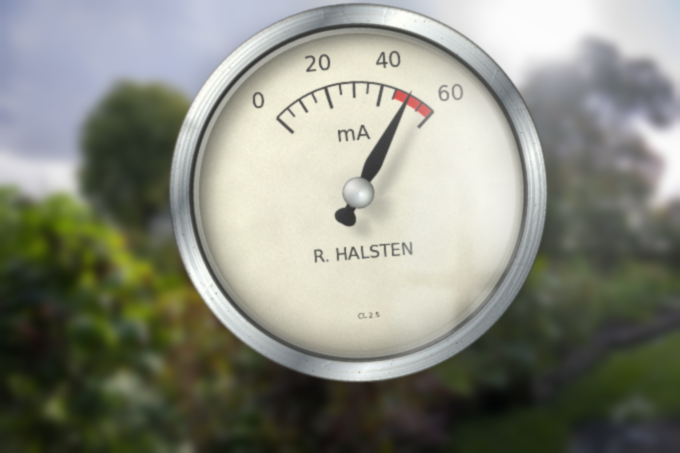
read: 50; mA
